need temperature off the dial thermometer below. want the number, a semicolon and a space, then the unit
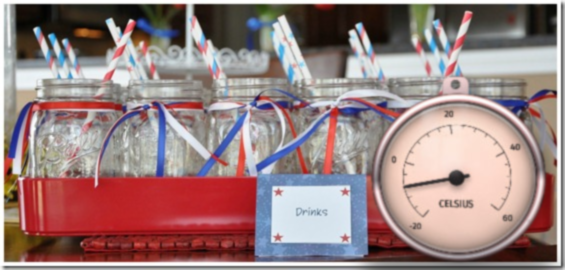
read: -8; °C
